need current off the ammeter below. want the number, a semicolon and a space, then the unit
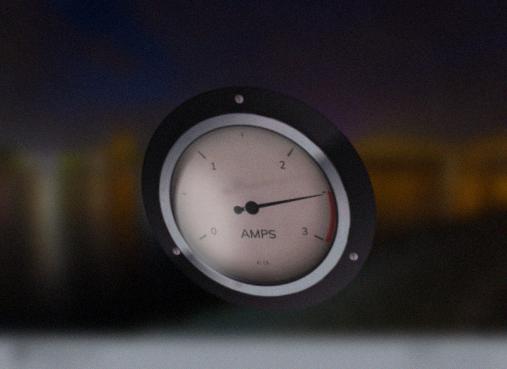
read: 2.5; A
